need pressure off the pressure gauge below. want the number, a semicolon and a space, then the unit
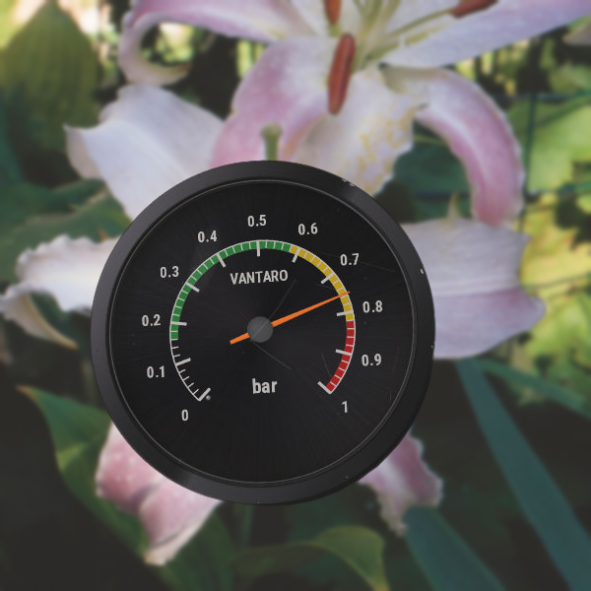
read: 0.76; bar
